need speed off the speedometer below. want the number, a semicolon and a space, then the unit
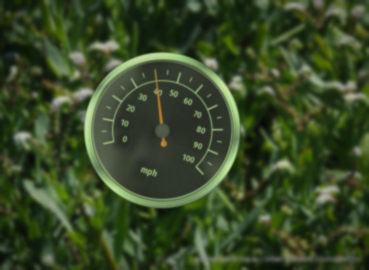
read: 40; mph
